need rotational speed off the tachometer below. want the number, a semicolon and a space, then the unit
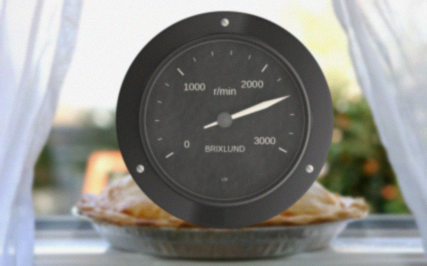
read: 2400; rpm
